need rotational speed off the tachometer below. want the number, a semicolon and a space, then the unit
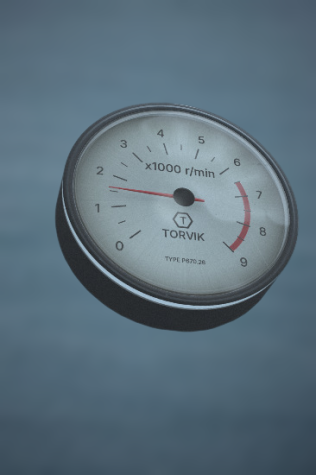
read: 1500; rpm
